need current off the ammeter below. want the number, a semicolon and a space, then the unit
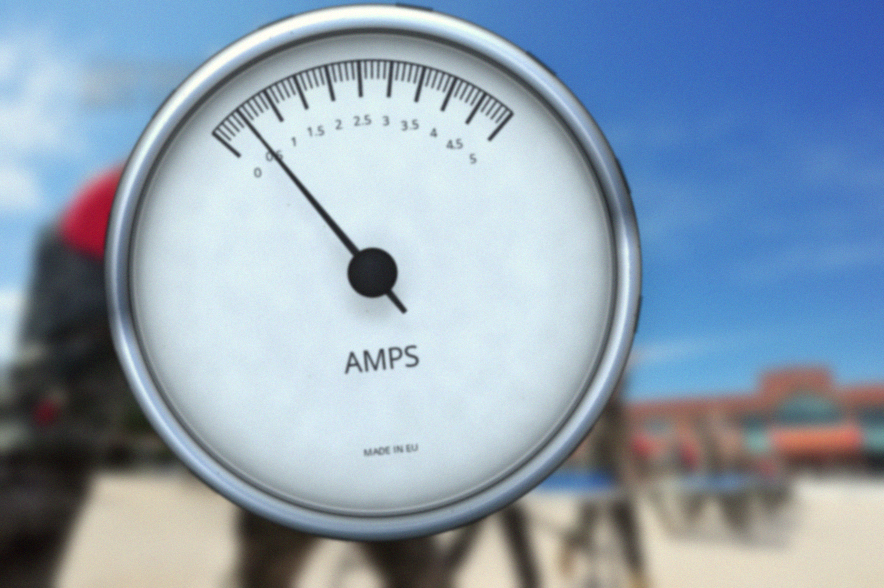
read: 0.5; A
